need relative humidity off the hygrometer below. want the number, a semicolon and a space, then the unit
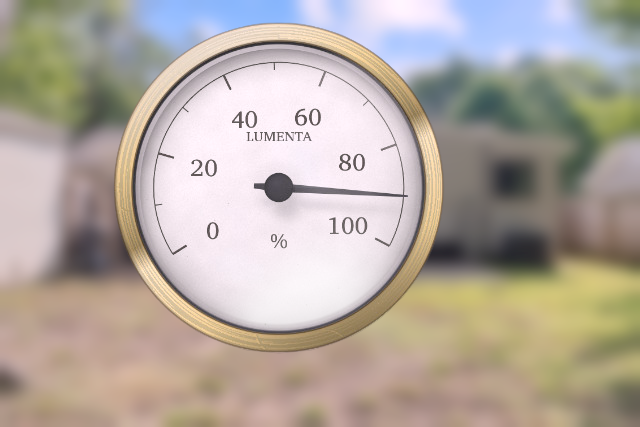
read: 90; %
